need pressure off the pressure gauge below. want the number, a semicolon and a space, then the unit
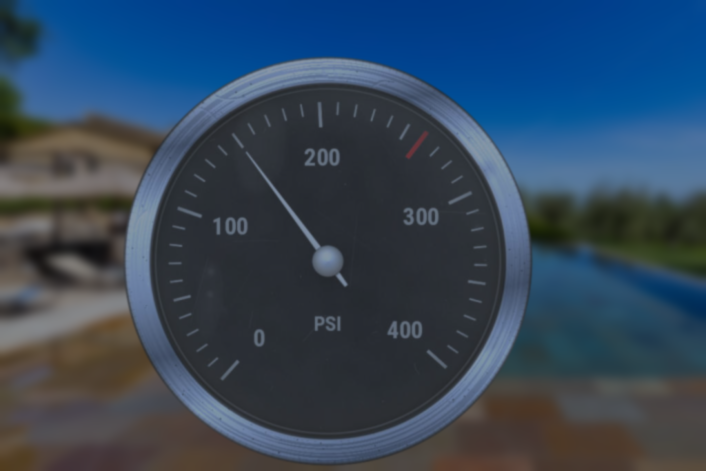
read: 150; psi
